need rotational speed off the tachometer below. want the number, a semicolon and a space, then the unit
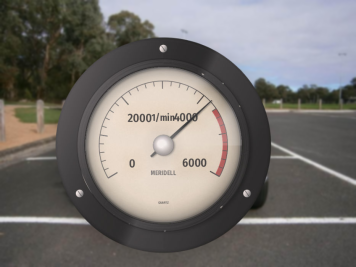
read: 4200; rpm
